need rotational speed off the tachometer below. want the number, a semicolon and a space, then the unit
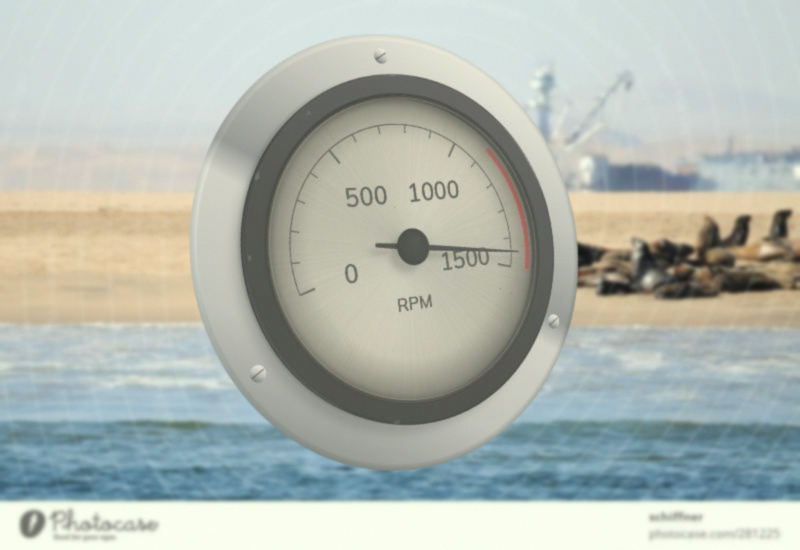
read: 1450; rpm
